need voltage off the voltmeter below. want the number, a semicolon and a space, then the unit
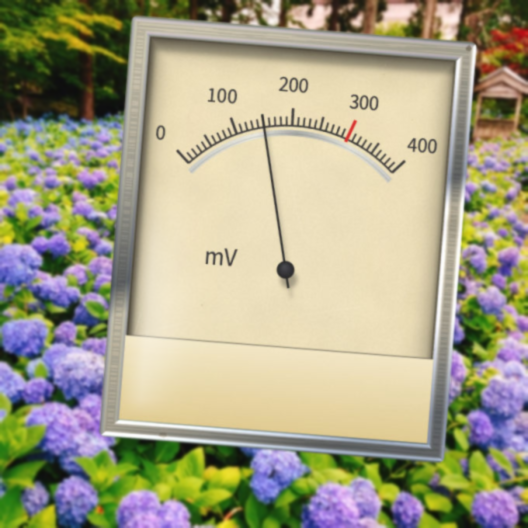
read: 150; mV
